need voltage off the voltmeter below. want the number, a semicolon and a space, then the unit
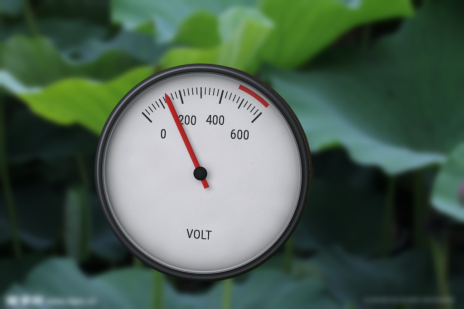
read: 140; V
